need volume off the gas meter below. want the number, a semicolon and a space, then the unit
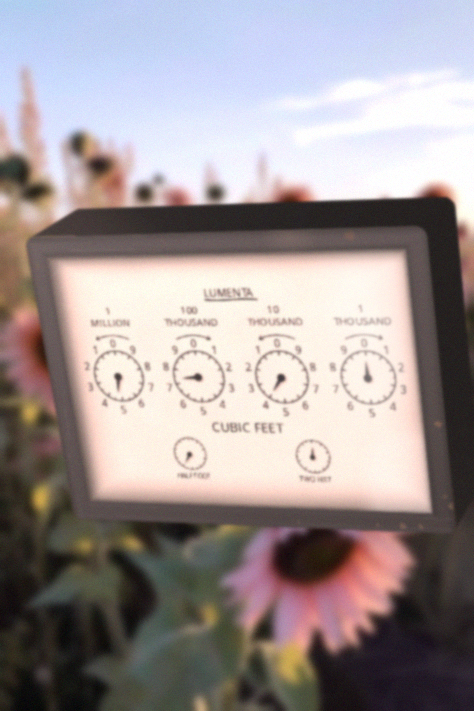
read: 474000; ft³
